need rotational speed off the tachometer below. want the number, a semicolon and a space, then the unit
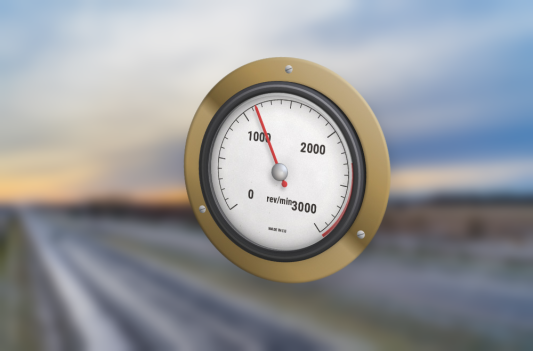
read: 1150; rpm
